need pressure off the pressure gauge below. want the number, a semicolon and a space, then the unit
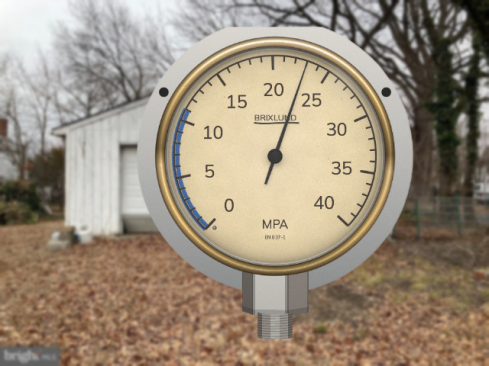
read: 23; MPa
